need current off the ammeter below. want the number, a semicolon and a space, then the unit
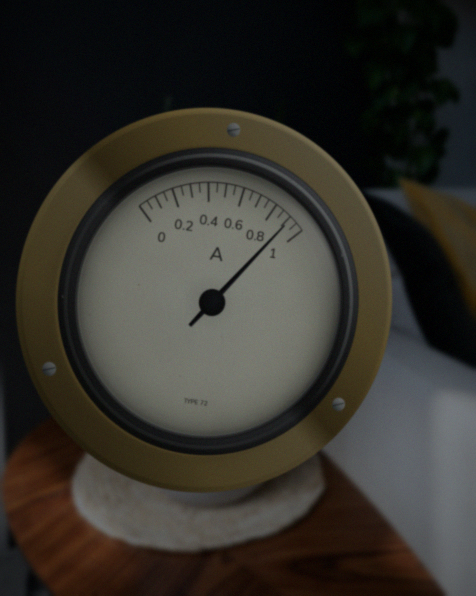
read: 0.9; A
